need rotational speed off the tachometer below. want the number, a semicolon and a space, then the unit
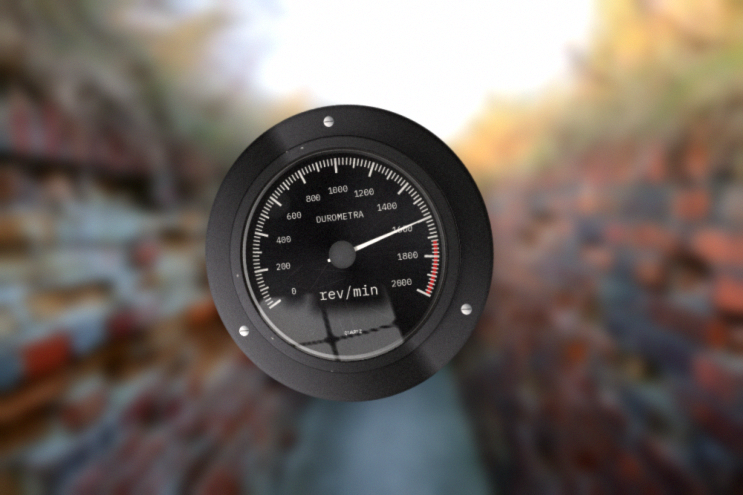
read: 1600; rpm
